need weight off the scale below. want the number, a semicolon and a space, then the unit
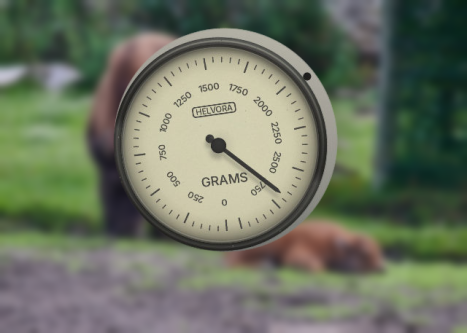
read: 2675; g
